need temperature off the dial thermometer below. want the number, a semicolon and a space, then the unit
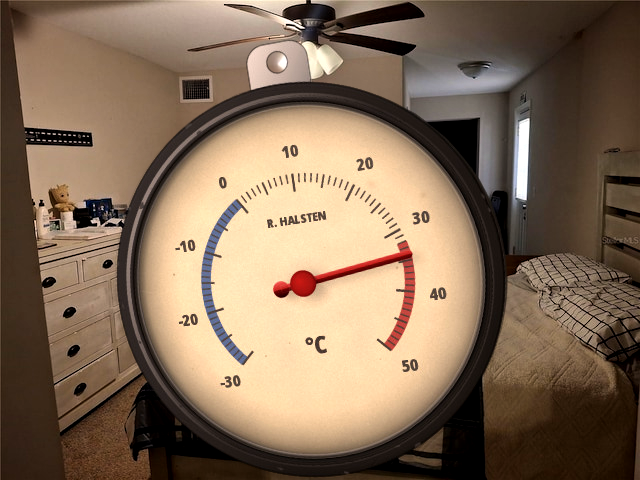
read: 34; °C
